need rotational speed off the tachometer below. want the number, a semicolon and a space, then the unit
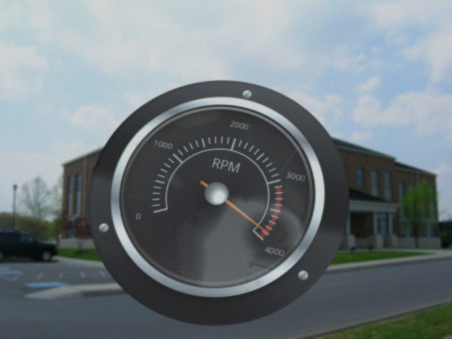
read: 3900; rpm
